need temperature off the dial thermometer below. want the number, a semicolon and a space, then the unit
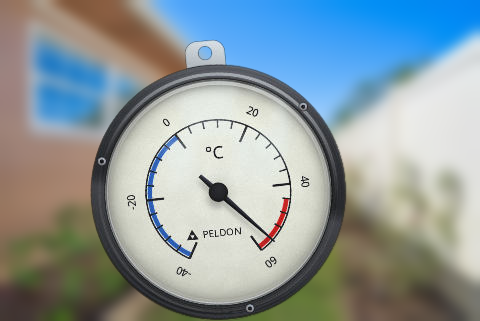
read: 56; °C
